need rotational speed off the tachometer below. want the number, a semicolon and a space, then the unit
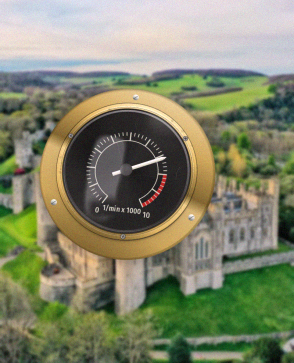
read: 7200; rpm
